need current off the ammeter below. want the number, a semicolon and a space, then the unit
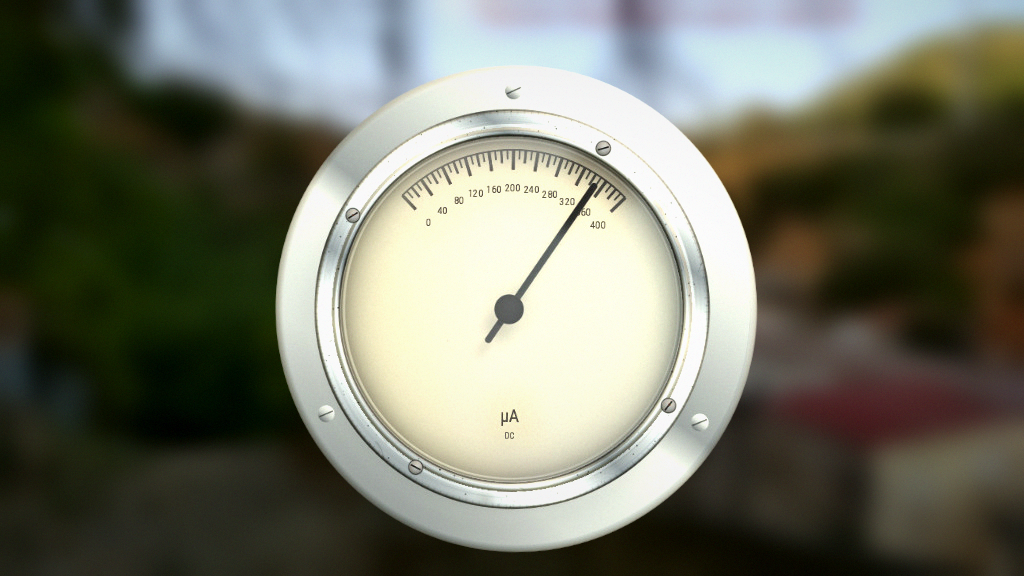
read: 350; µA
